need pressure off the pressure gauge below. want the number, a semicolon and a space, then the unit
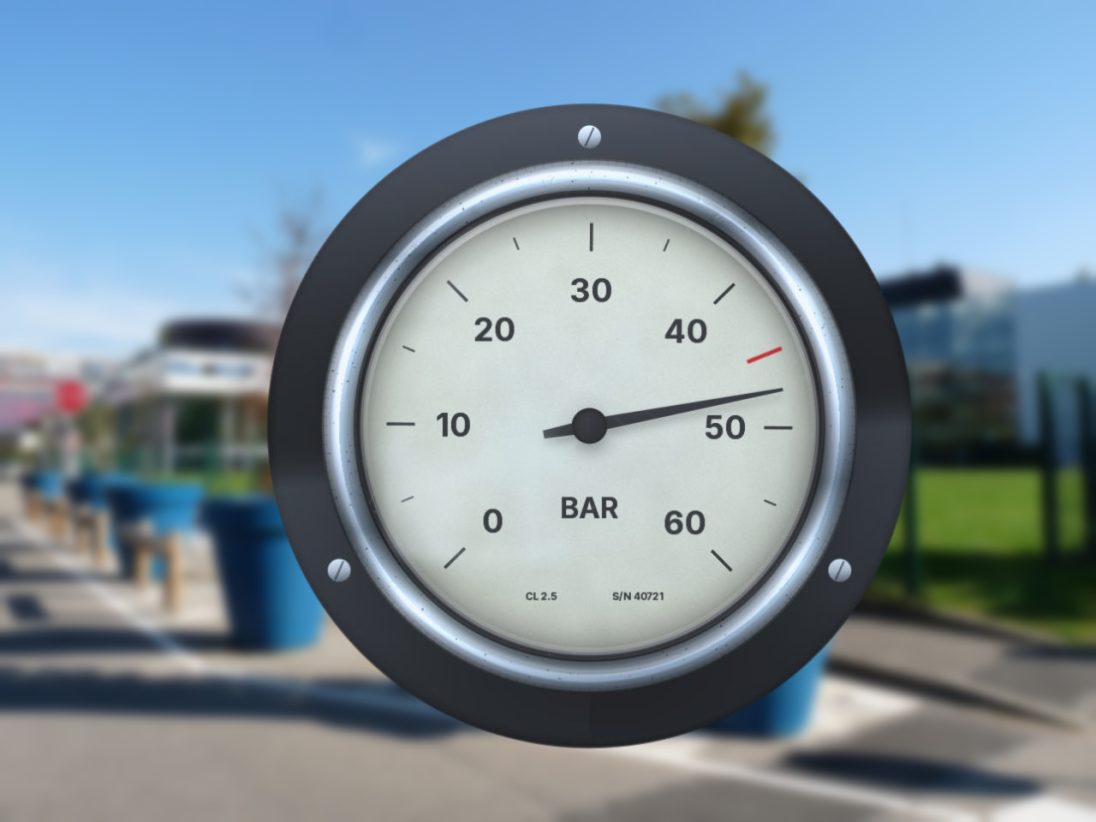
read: 47.5; bar
